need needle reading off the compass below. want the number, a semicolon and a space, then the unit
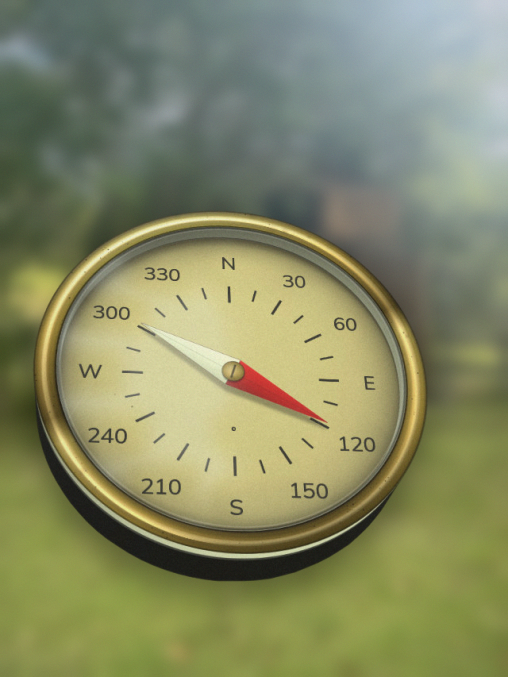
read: 120; °
